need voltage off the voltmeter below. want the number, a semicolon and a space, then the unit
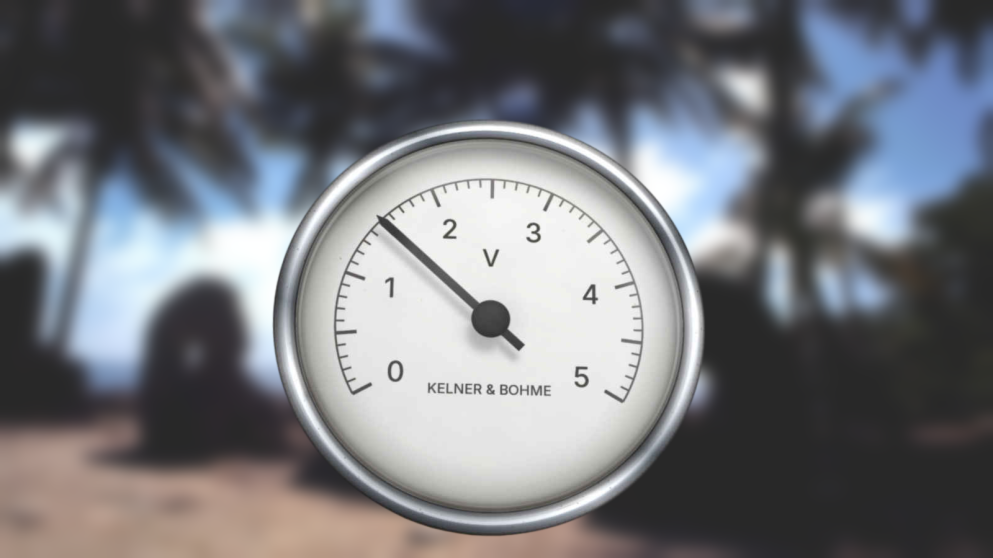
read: 1.5; V
